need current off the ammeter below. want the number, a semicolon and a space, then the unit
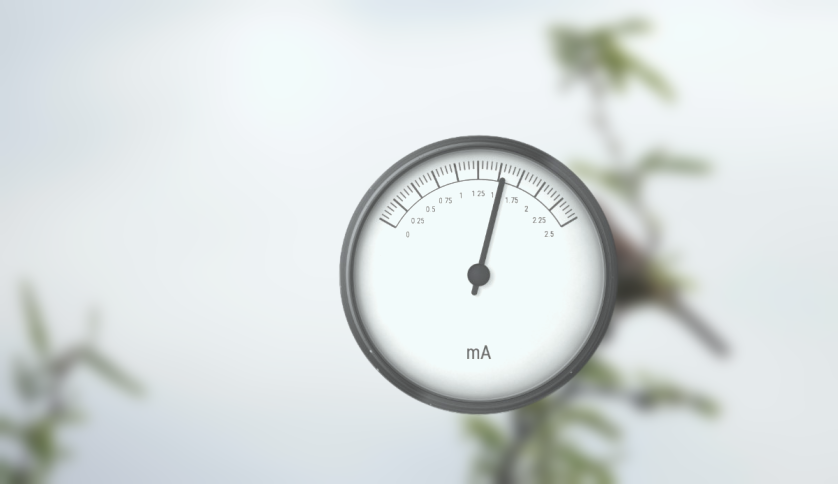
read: 1.55; mA
